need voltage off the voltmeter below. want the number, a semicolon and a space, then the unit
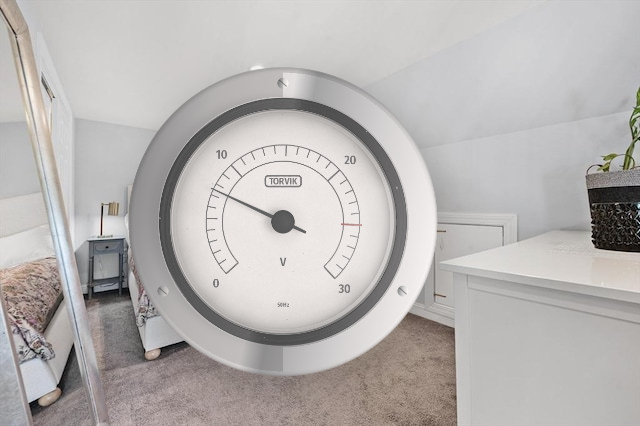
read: 7.5; V
